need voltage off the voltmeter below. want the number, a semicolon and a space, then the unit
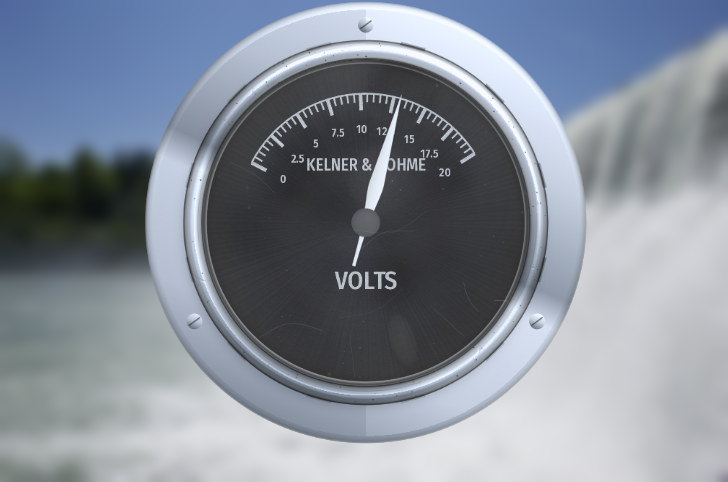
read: 13; V
